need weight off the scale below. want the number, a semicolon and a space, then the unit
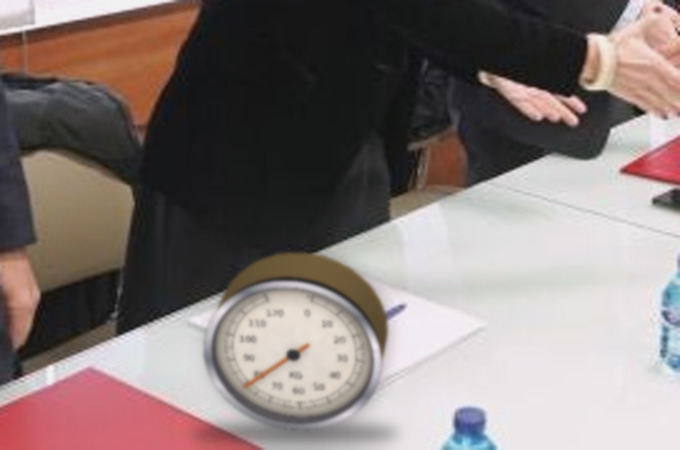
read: 80; kg
